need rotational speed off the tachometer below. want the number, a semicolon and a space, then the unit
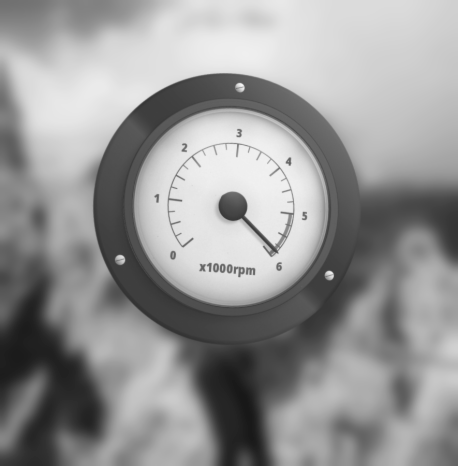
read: 5875; rpm
